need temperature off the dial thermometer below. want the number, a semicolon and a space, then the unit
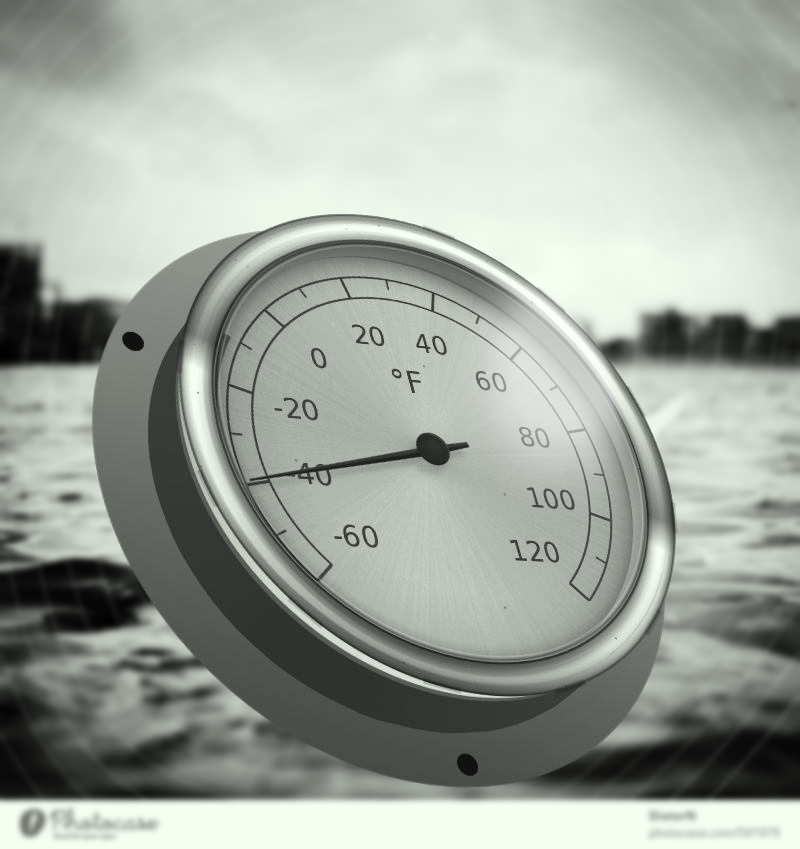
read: -40; °F
